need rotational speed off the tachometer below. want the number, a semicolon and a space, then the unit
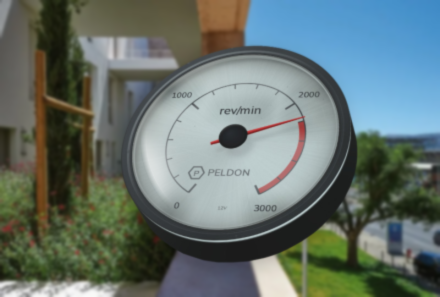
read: 2200; rpm
